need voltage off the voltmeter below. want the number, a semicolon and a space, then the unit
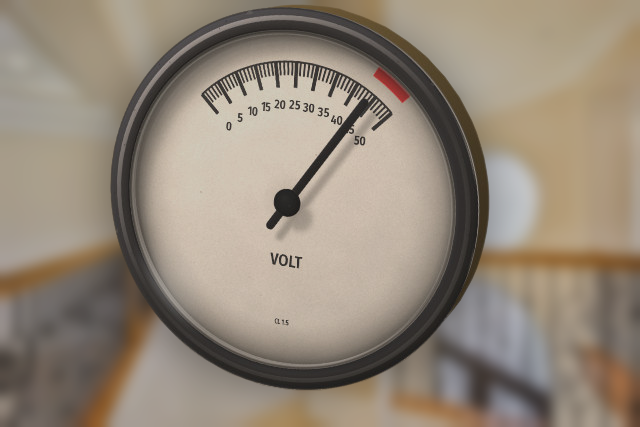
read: 44; V
